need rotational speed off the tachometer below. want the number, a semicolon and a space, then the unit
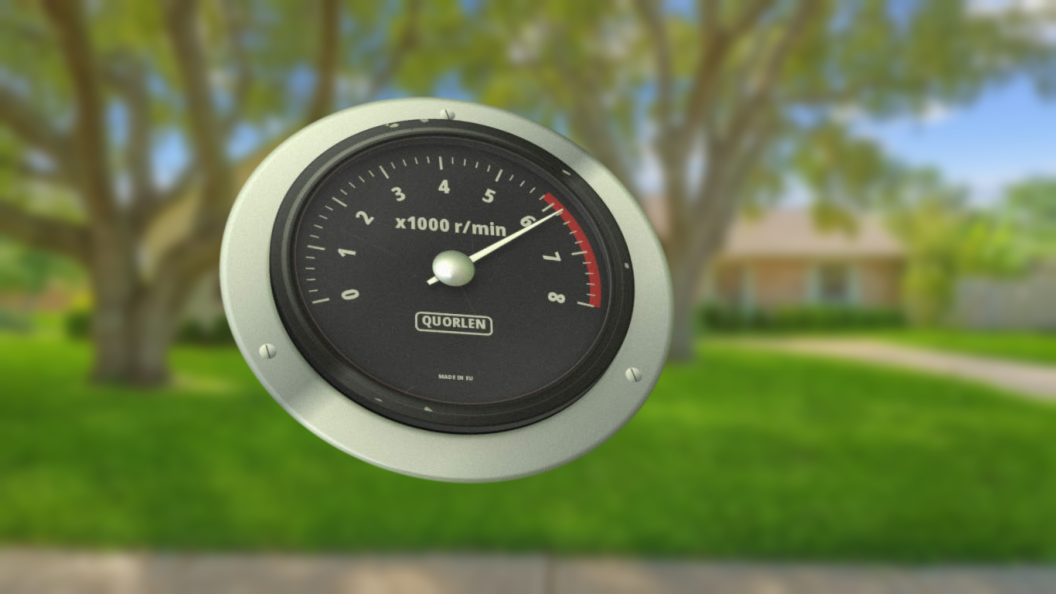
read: 6200; rpm
